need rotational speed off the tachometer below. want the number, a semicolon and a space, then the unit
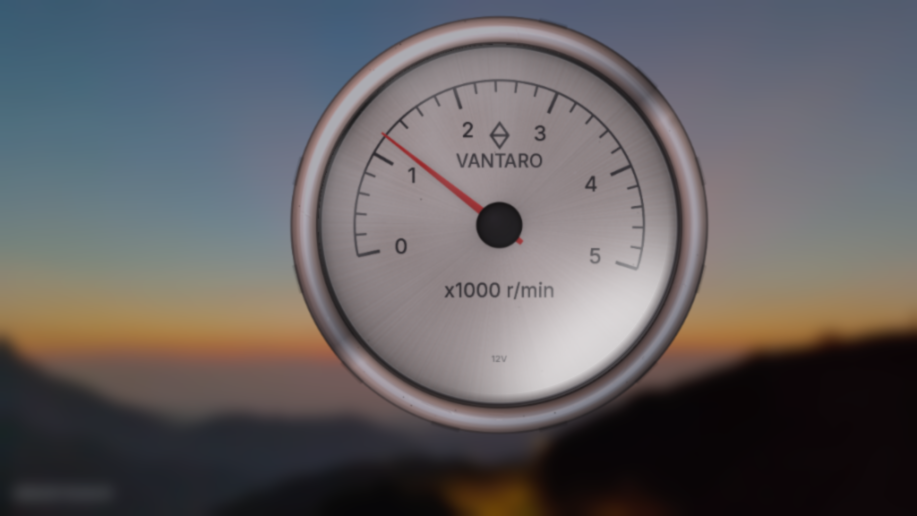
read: 1200; rpm
